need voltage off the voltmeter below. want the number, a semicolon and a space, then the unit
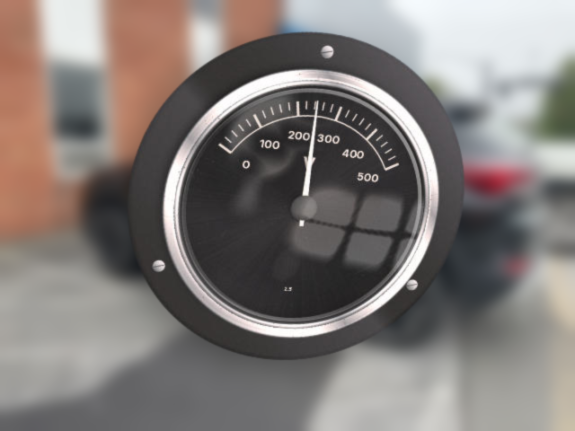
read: 240; V
